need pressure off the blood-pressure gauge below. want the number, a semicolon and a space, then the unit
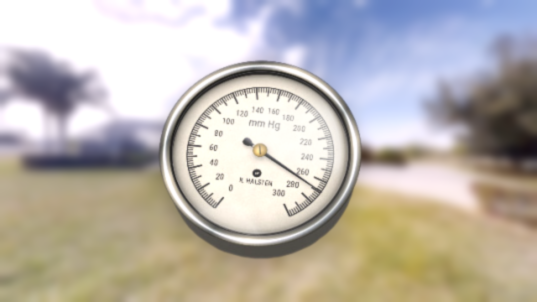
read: 270; mmHg
